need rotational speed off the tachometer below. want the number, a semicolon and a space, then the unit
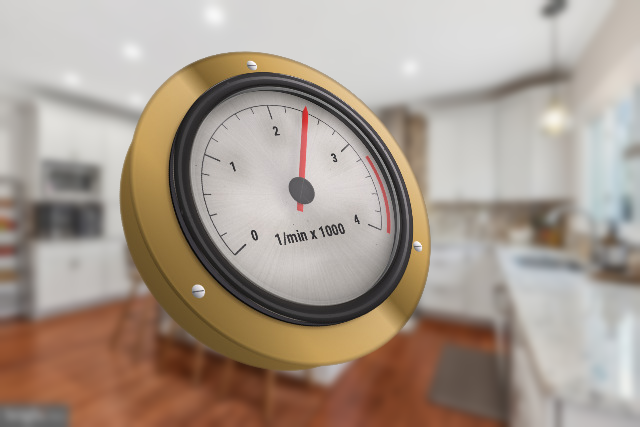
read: 2400; rpm
